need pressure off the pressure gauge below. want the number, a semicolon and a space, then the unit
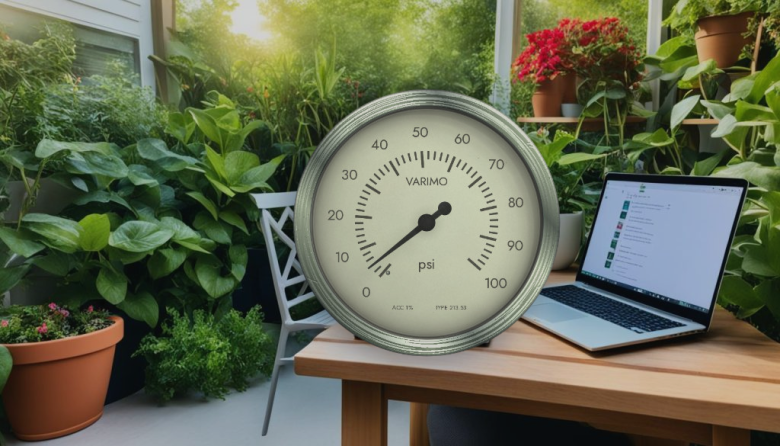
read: 4; psi
